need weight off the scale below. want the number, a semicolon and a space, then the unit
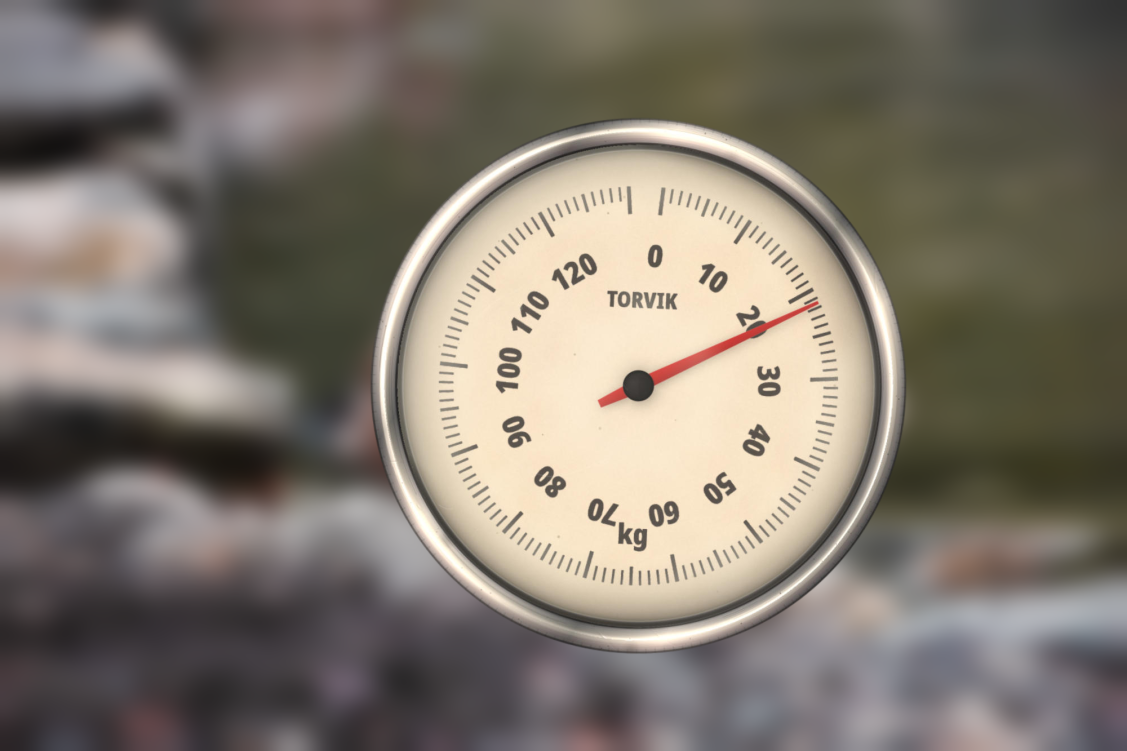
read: 21.5; kg
